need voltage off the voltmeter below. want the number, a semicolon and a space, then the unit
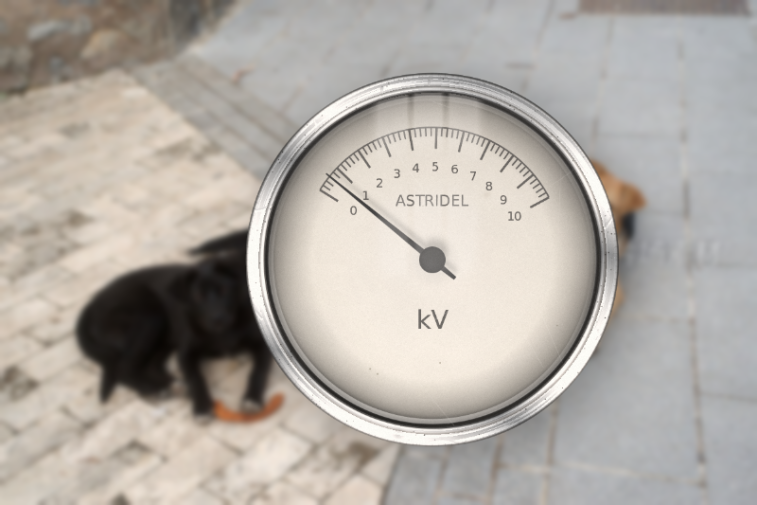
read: 0.6; kV
